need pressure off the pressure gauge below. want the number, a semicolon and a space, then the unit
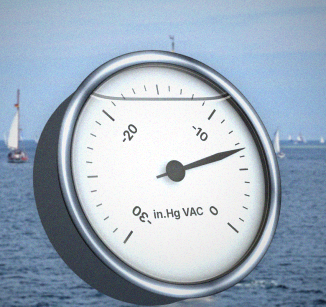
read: -6.5; inHg
